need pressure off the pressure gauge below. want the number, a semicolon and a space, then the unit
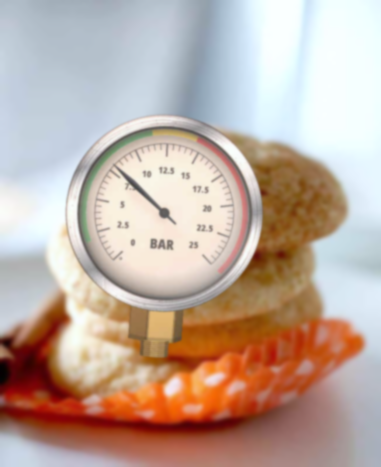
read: 8; bar
